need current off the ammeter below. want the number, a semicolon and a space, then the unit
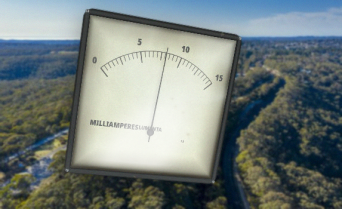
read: 8; mA
